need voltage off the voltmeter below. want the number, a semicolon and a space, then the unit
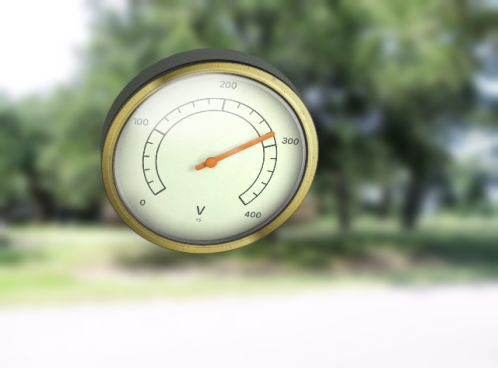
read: 280; V
